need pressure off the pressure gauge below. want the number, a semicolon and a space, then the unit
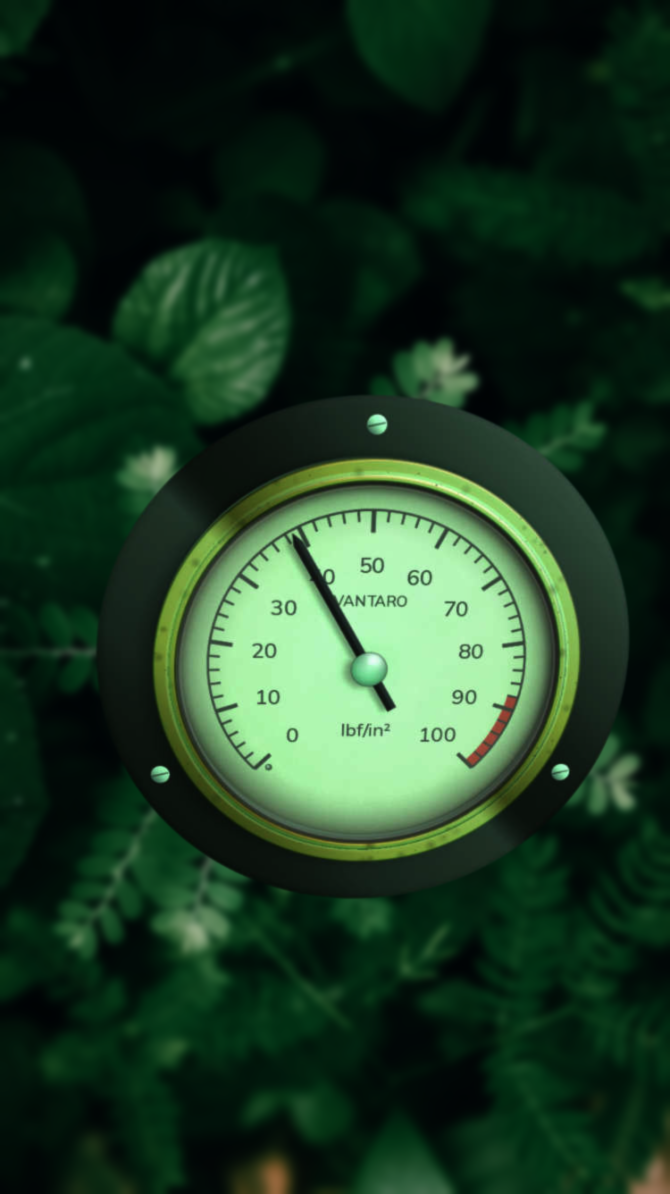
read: 39; psi
